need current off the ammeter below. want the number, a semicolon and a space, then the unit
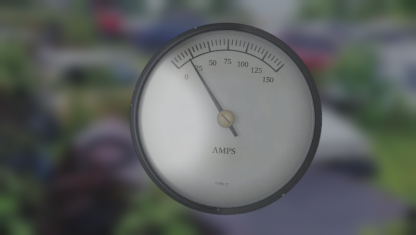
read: 20; A
